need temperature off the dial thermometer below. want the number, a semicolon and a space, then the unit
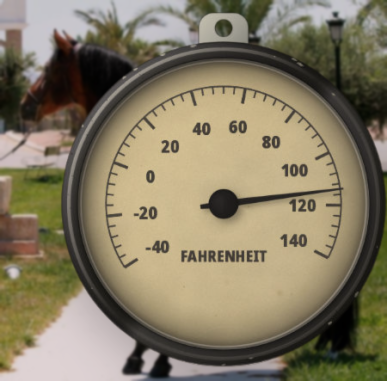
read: 114; °F
